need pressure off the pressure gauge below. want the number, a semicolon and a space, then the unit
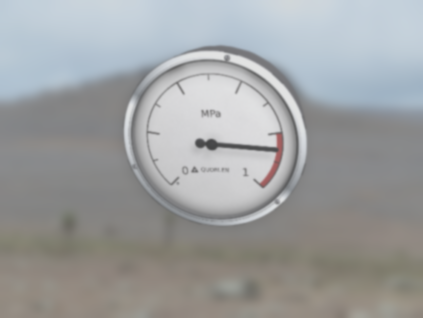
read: 0.85; MPa
